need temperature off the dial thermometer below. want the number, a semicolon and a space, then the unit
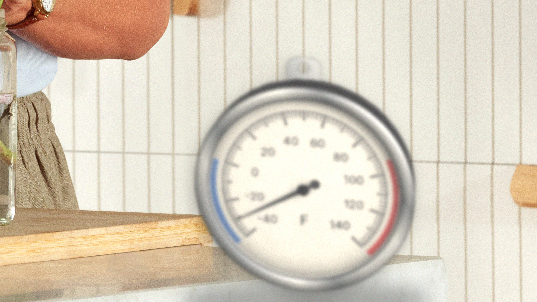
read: -30; °F
